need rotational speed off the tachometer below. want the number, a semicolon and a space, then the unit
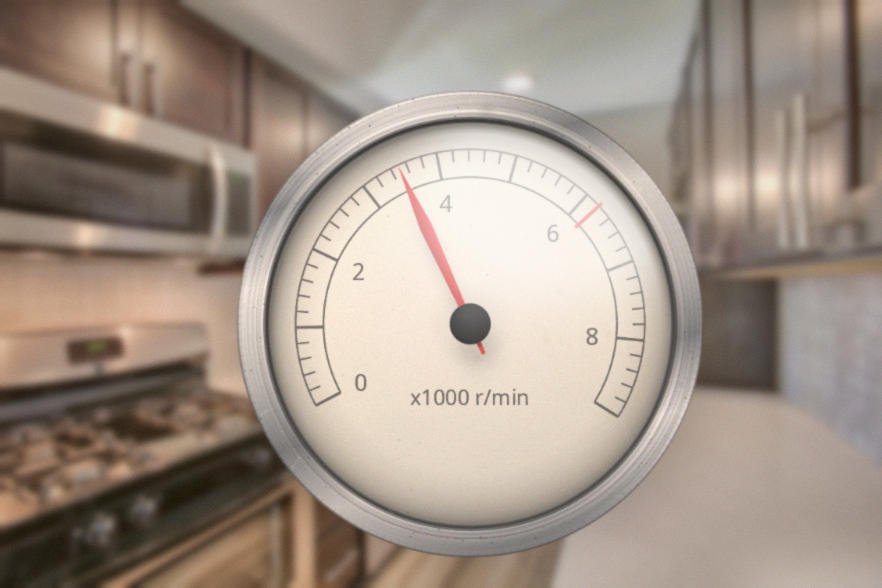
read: 3500; rpm
